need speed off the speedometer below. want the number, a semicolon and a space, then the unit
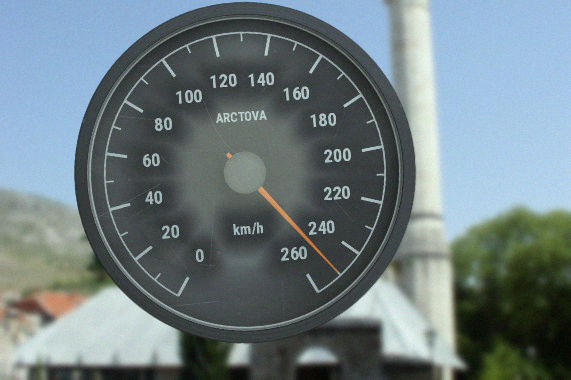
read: 250; km/h
